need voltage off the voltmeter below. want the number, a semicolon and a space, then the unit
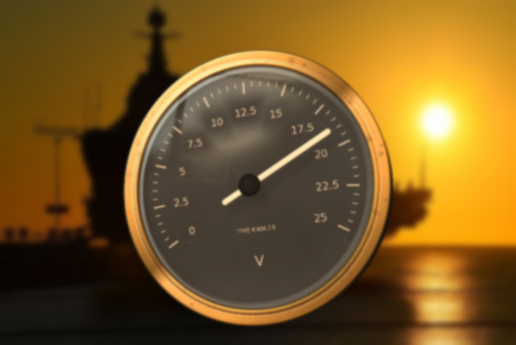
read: 19; V
